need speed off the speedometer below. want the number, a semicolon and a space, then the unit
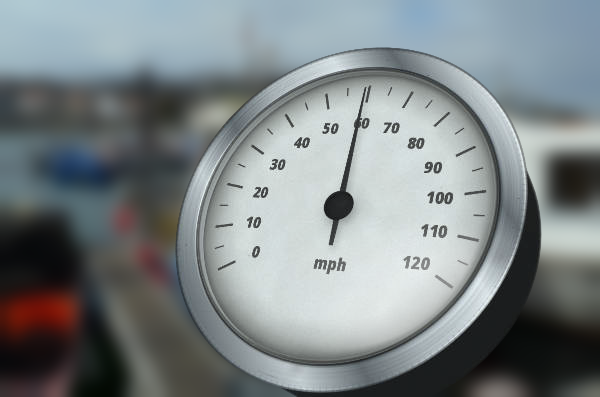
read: 60; mph
